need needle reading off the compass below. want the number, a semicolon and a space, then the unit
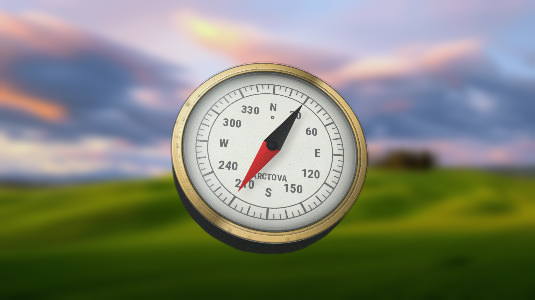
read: 210; °
